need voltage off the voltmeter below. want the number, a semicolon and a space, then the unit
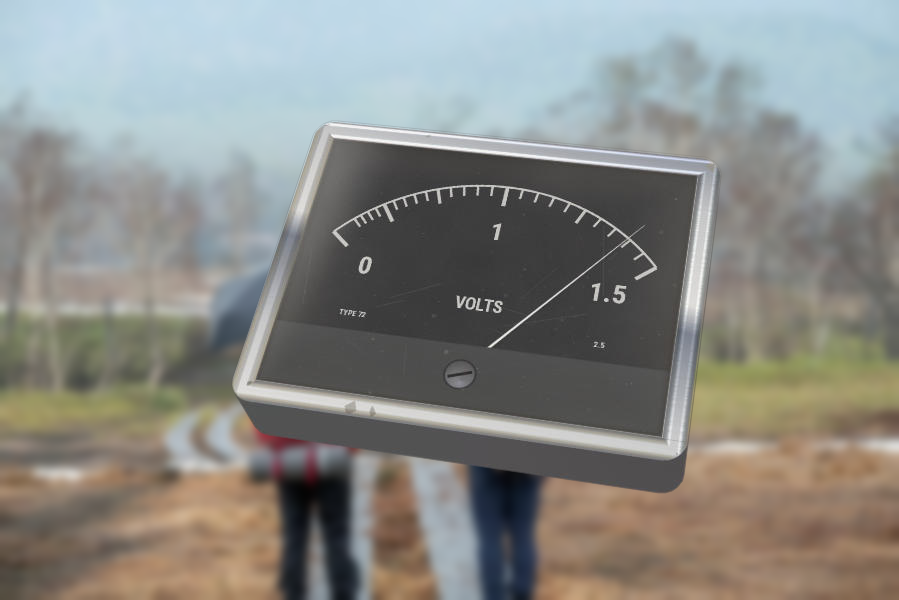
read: 1.4; V
